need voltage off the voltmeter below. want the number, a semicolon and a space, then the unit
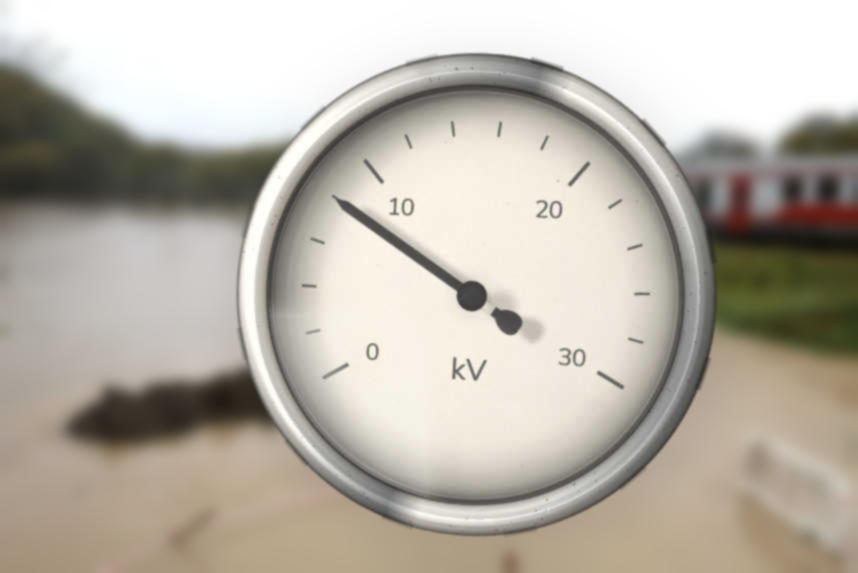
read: 8; kV
